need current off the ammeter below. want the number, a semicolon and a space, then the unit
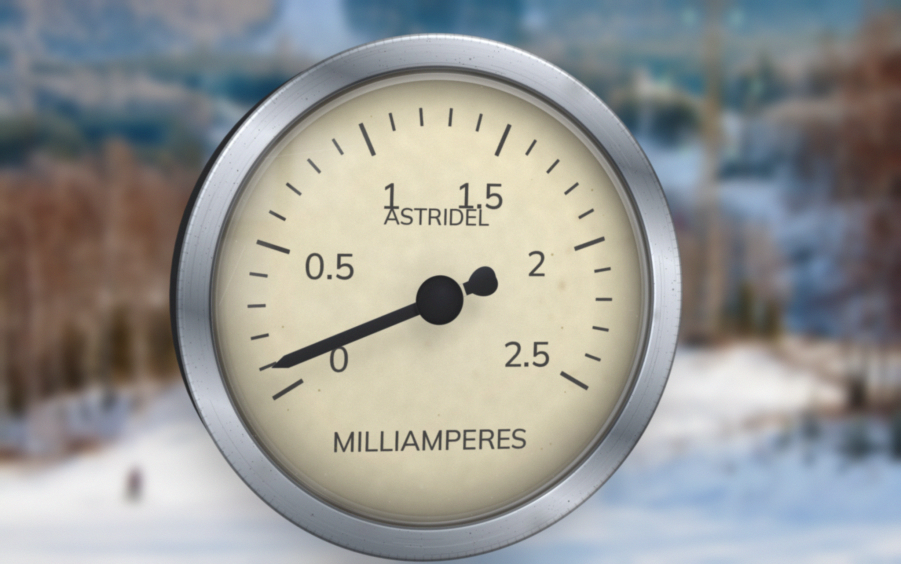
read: 0.1; mA
